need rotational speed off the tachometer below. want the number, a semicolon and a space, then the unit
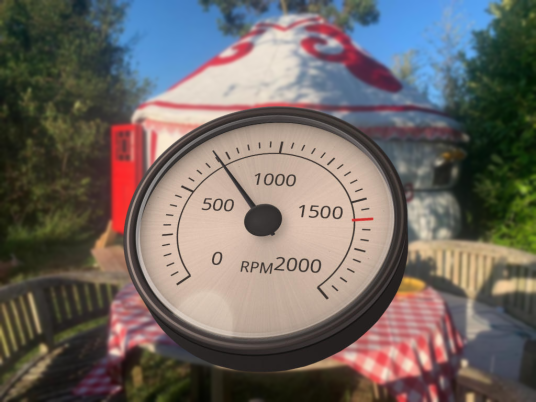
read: 700; rpm
